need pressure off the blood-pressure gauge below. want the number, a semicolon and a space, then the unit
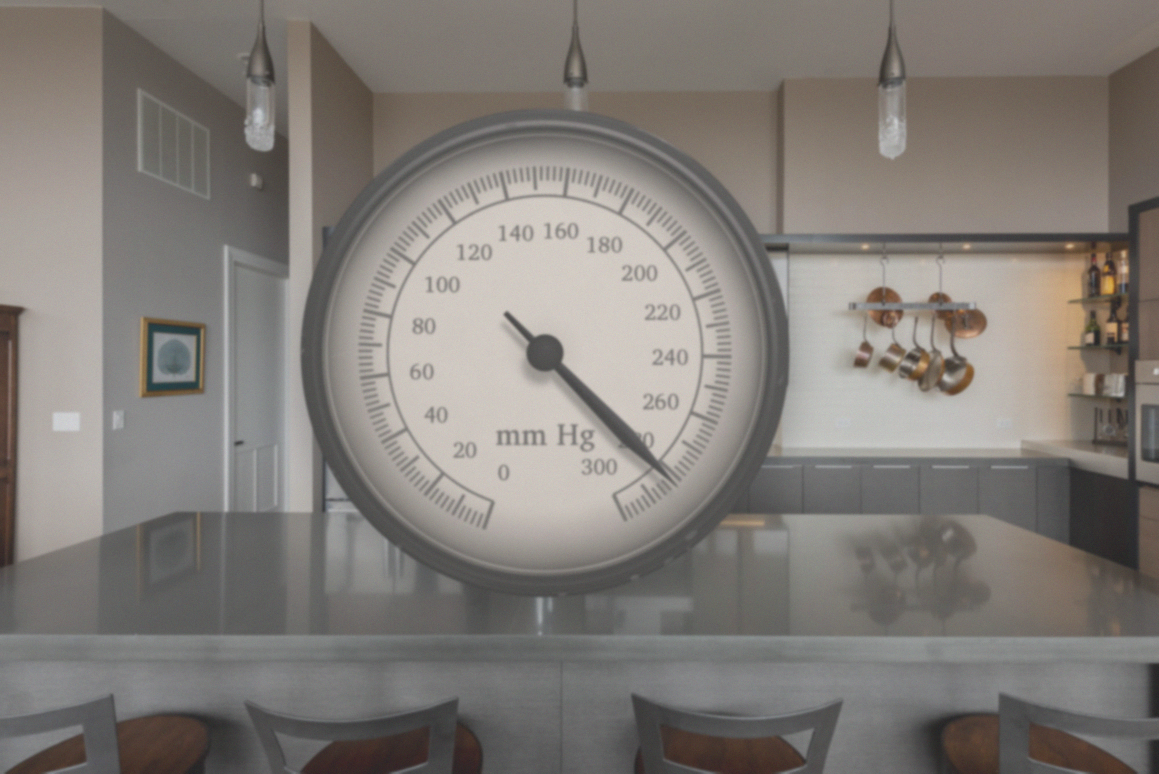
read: 282; mmHg
